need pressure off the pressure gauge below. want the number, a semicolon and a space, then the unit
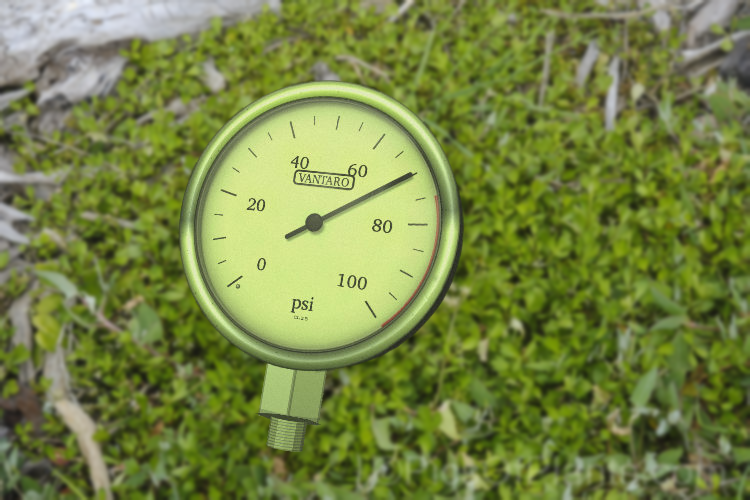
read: 70; psi
